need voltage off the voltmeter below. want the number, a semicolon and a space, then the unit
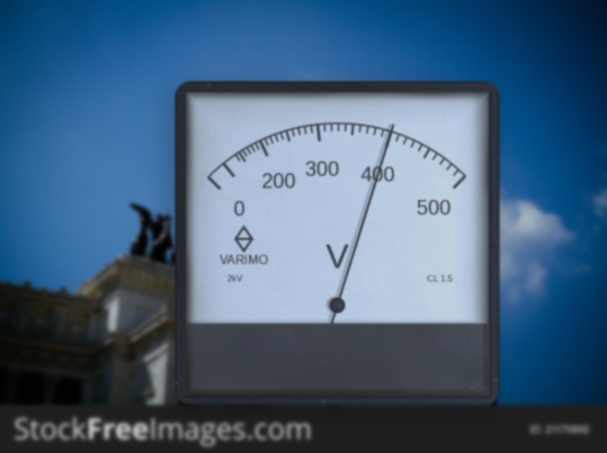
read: 400; V
